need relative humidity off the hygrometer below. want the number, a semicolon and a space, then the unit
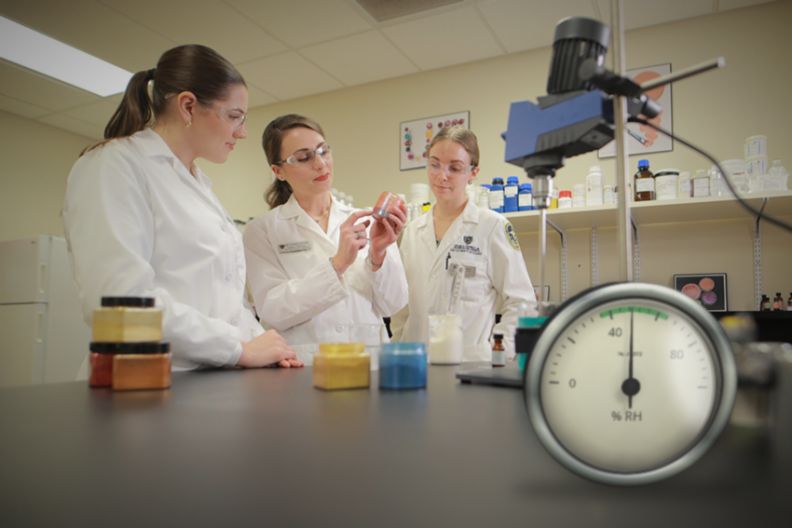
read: 48; %
